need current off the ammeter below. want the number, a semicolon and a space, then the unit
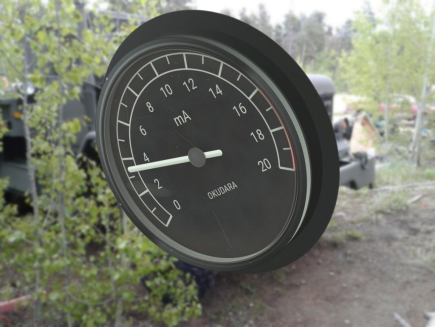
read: 3.5; mA
